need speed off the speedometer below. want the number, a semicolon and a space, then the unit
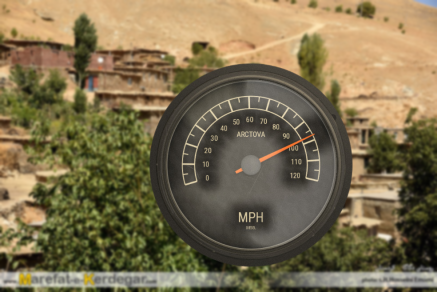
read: 97.5; mph
